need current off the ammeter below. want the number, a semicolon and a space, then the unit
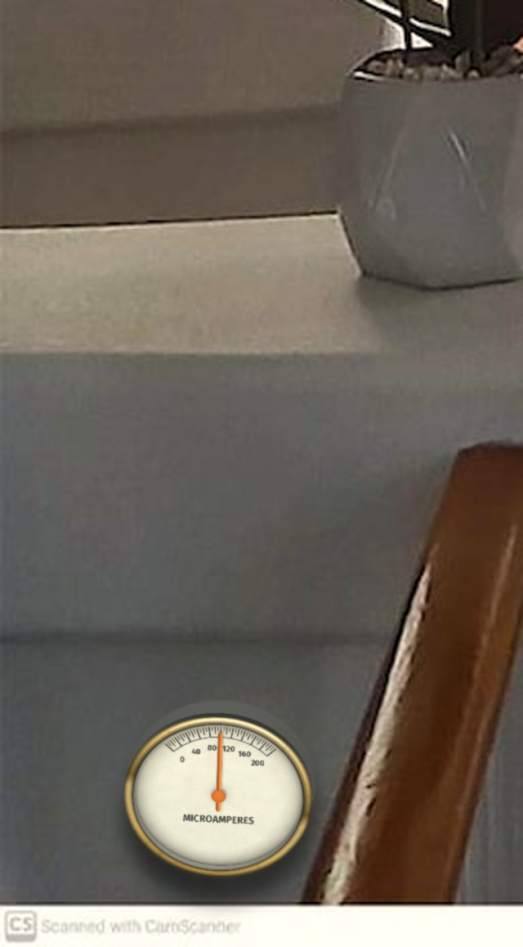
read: 100; µA
